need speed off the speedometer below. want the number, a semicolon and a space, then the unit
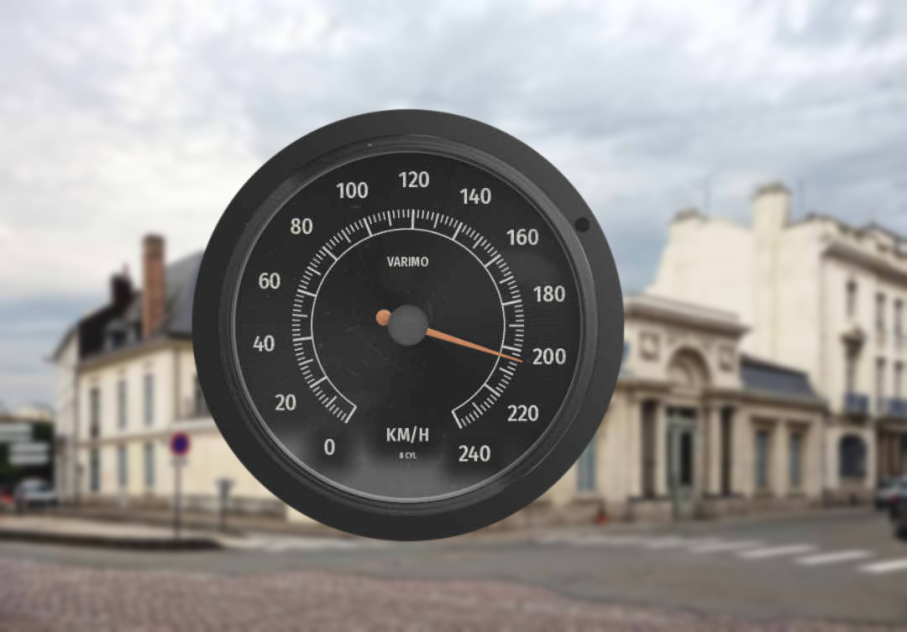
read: 204; km/h
